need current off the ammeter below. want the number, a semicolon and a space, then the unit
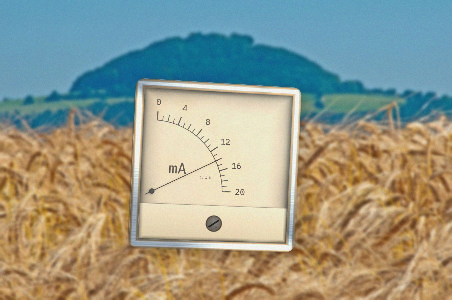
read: 14; mA
